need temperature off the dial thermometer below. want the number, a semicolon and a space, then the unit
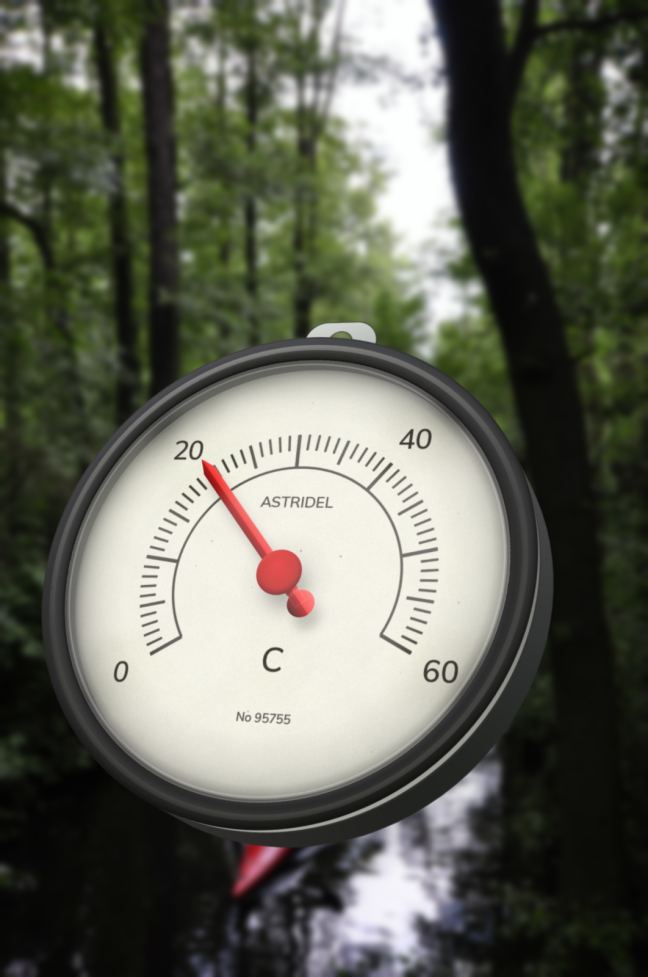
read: 20.5; °C
